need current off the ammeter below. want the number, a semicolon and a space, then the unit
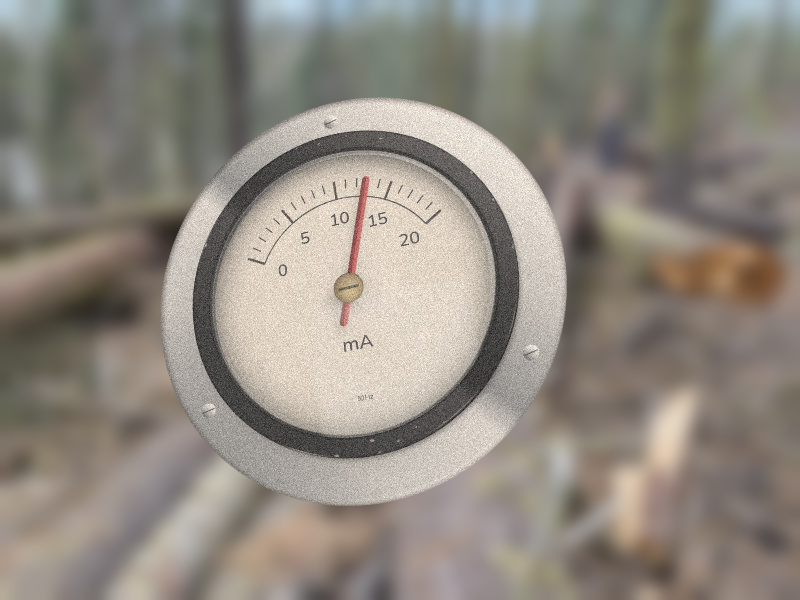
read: 13; mA
